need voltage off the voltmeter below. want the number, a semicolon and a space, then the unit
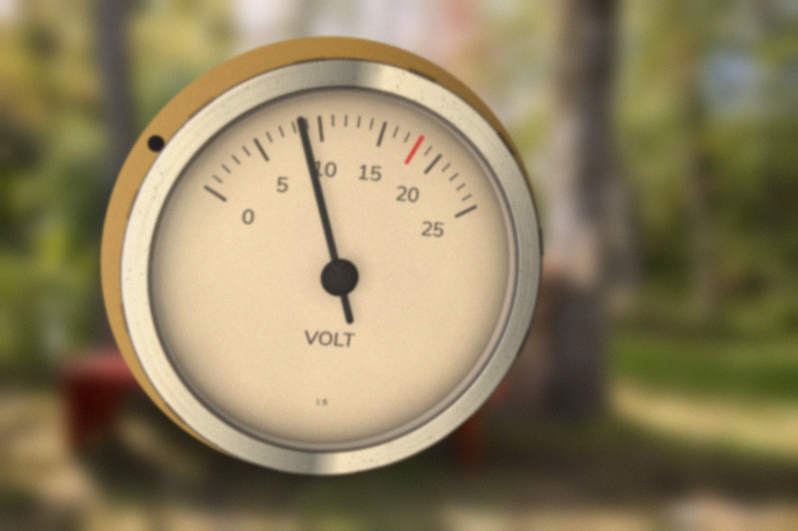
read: 8.5; V
